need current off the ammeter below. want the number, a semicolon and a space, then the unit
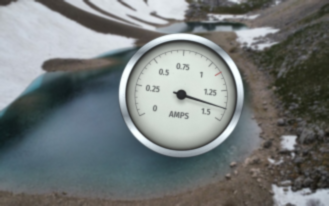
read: 1.4; A
